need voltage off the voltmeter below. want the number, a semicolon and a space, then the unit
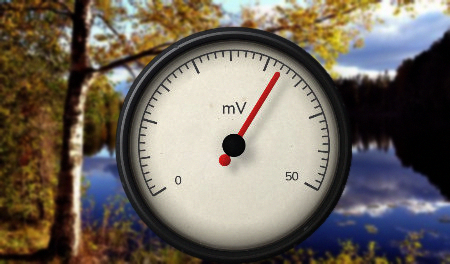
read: 32; mV
